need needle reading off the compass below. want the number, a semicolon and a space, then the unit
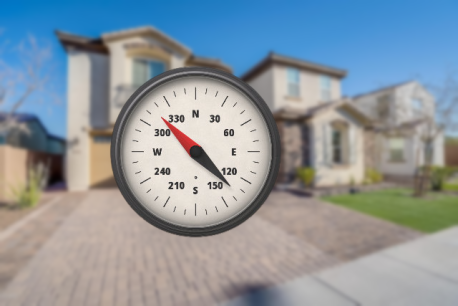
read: 315; °
